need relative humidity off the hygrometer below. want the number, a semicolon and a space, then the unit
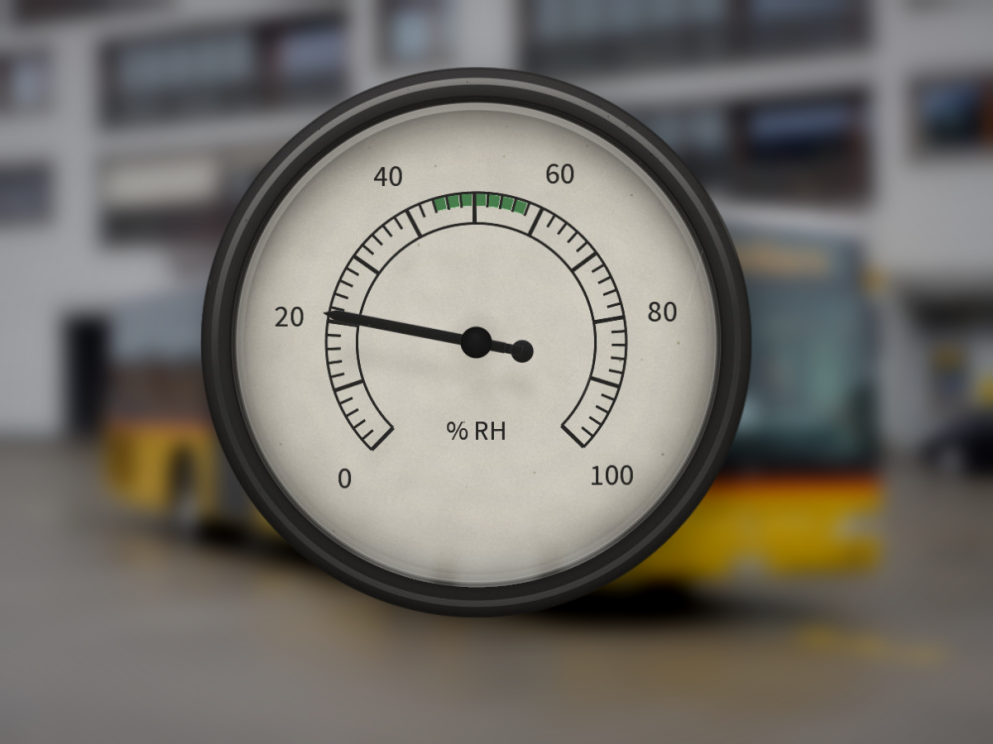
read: 21; %
